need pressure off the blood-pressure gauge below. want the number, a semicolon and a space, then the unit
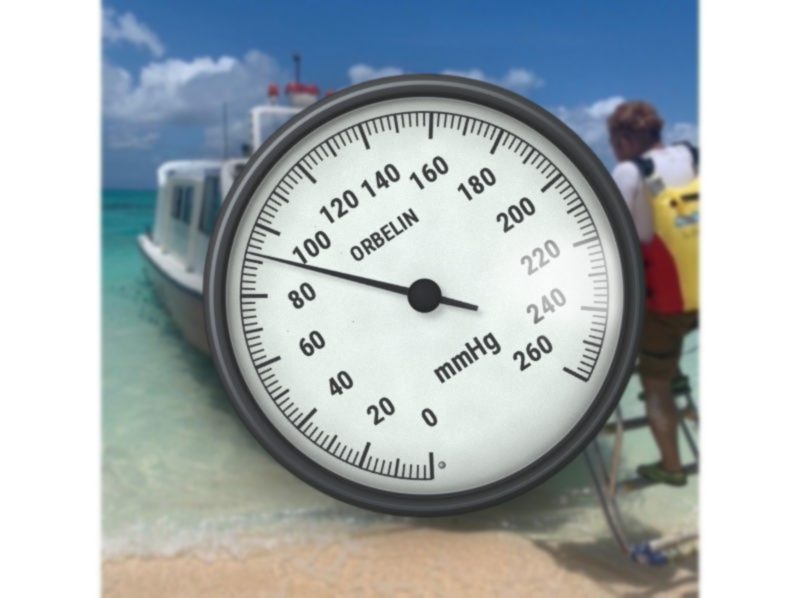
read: 92; mmHg
